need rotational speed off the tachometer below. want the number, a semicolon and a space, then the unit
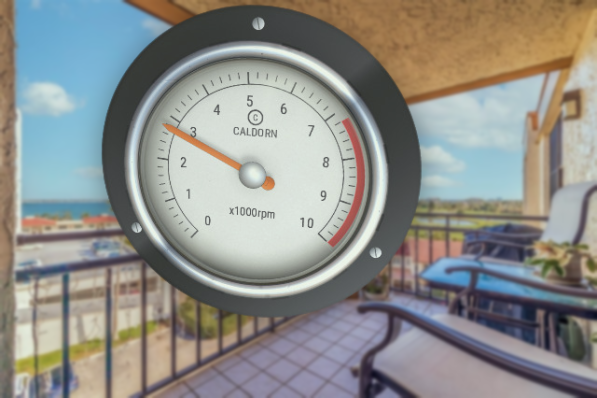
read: 2800; rpm
